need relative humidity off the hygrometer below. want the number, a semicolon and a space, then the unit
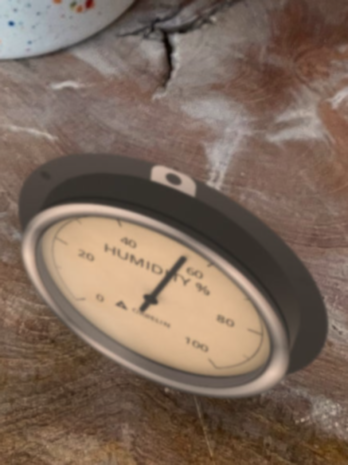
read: 55; %
